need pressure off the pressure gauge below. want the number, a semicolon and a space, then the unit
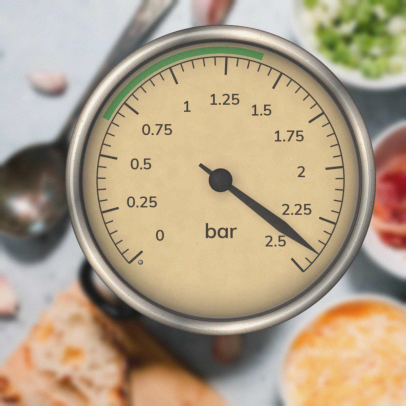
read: 2.4; bar
